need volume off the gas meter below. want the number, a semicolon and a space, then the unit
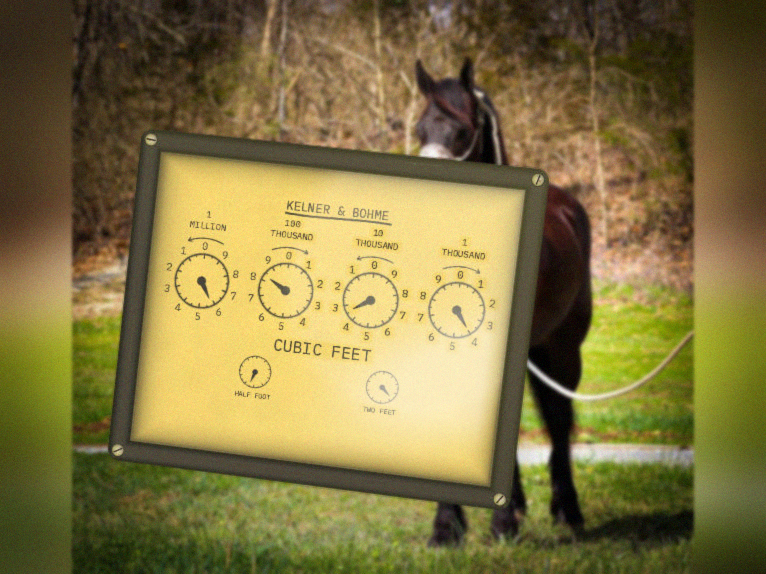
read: 583400; ft³
